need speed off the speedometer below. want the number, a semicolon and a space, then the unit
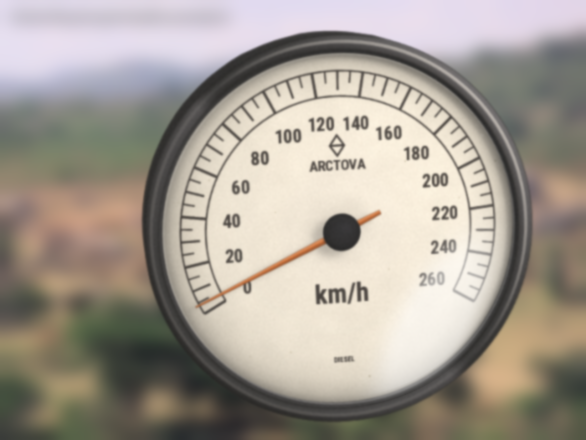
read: 5; km/h
